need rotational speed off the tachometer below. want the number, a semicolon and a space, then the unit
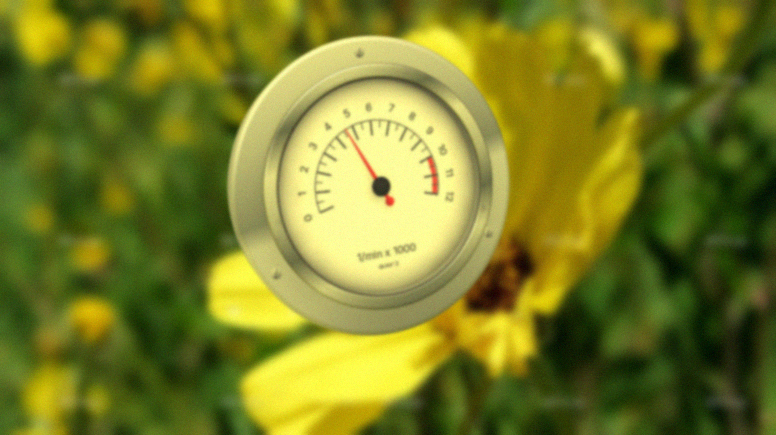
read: 4500; rpm
